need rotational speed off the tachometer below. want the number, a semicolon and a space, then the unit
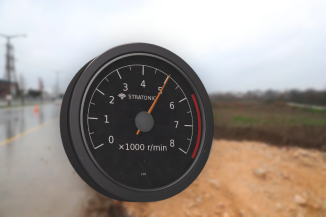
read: 5000; rpm
